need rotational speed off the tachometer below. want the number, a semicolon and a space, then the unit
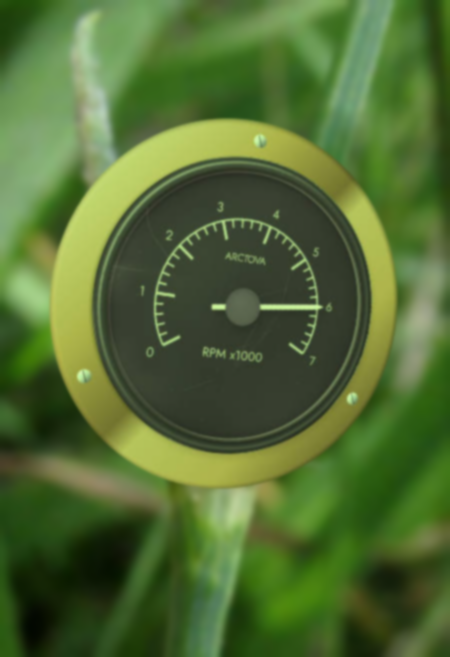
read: 6000; rpm
